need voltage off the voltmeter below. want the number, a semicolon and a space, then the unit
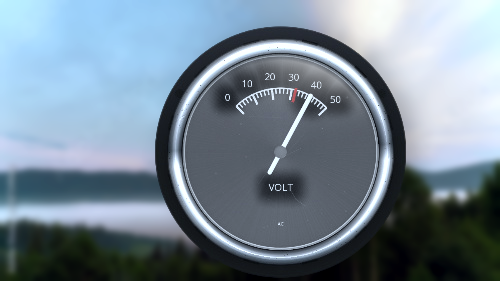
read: 40; V
